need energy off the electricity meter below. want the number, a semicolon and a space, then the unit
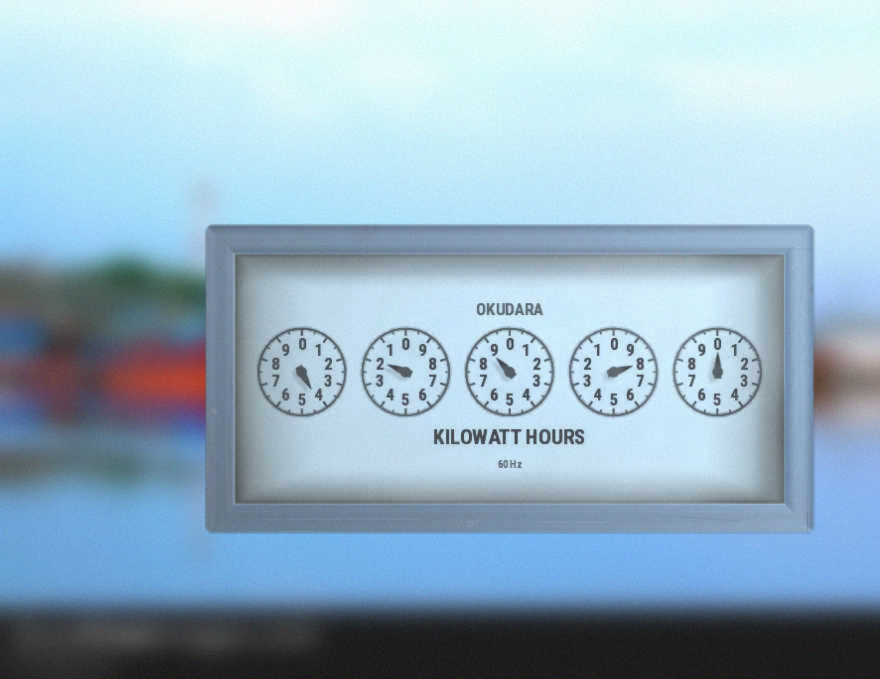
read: 41880; kWh
